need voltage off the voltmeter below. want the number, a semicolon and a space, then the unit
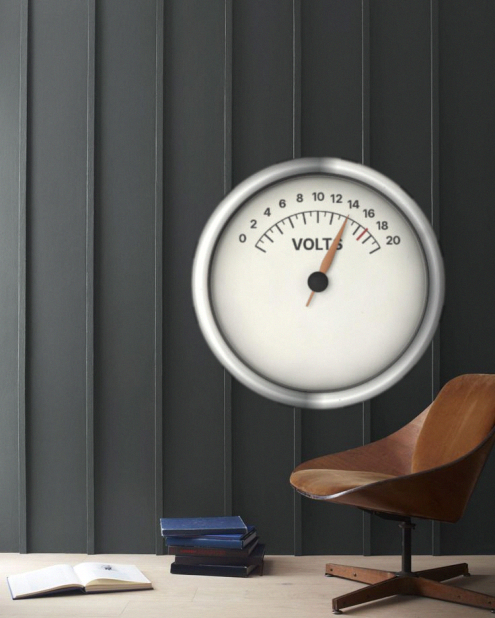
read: 14; V
